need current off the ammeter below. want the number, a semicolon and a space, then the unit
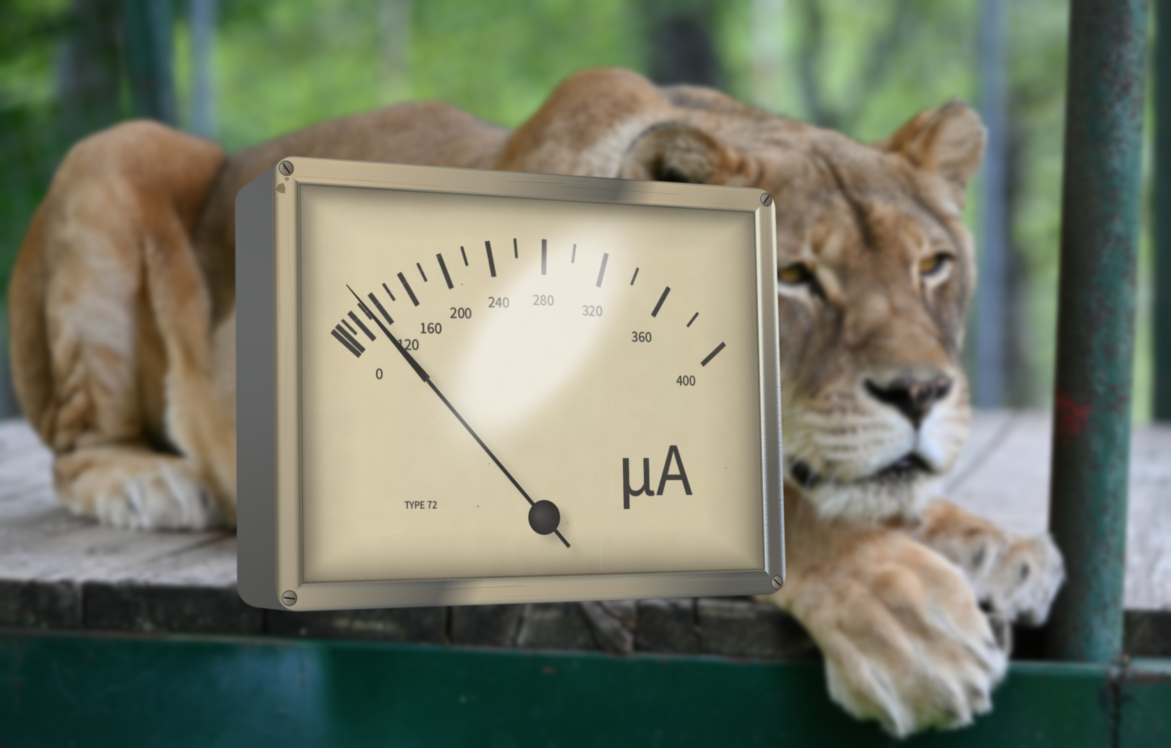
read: 100; µA
